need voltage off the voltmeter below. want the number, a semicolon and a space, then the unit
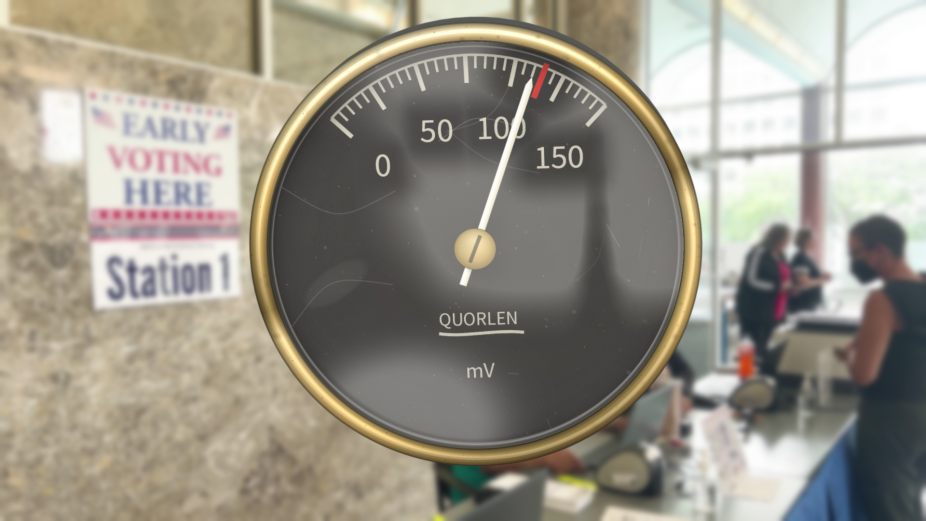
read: 110; mV
